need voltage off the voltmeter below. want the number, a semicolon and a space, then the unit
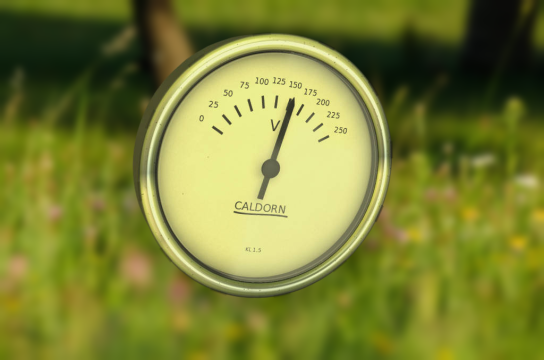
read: 150; V
